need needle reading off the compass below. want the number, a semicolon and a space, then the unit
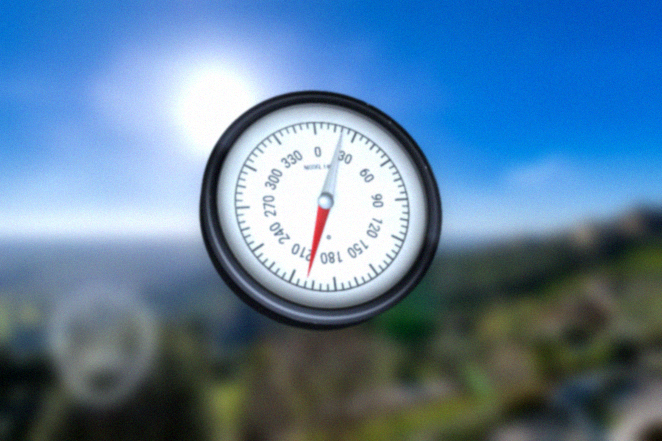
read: 200; °
